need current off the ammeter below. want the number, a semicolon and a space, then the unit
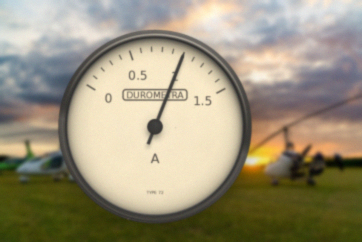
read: 1; A
